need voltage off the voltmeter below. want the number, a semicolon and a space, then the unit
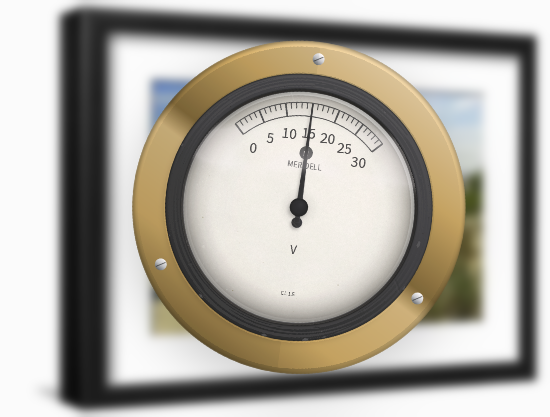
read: 15; V
